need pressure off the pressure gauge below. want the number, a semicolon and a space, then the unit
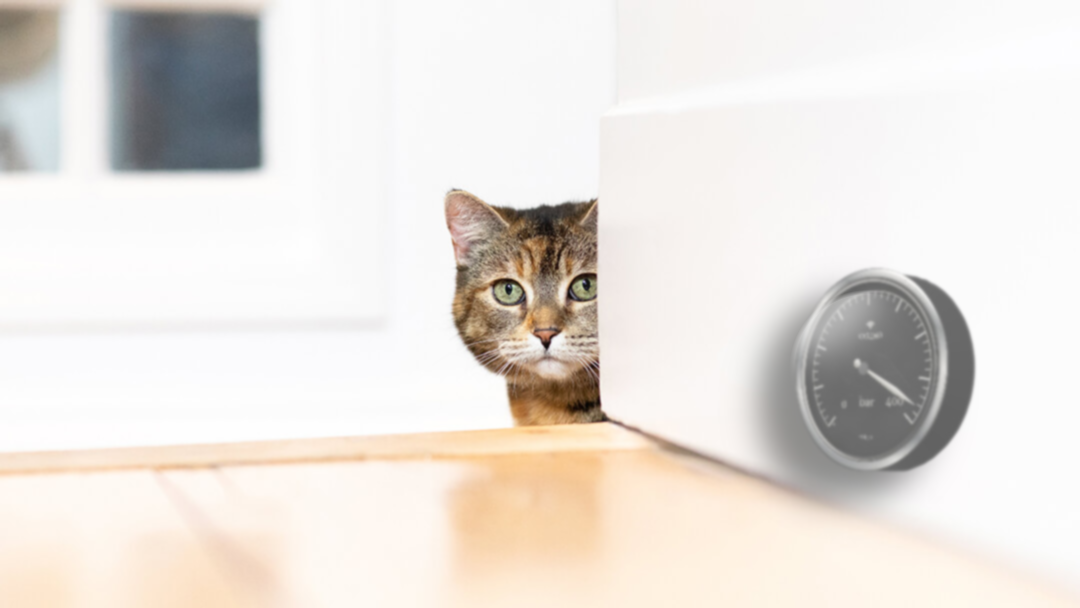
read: 380; bar
